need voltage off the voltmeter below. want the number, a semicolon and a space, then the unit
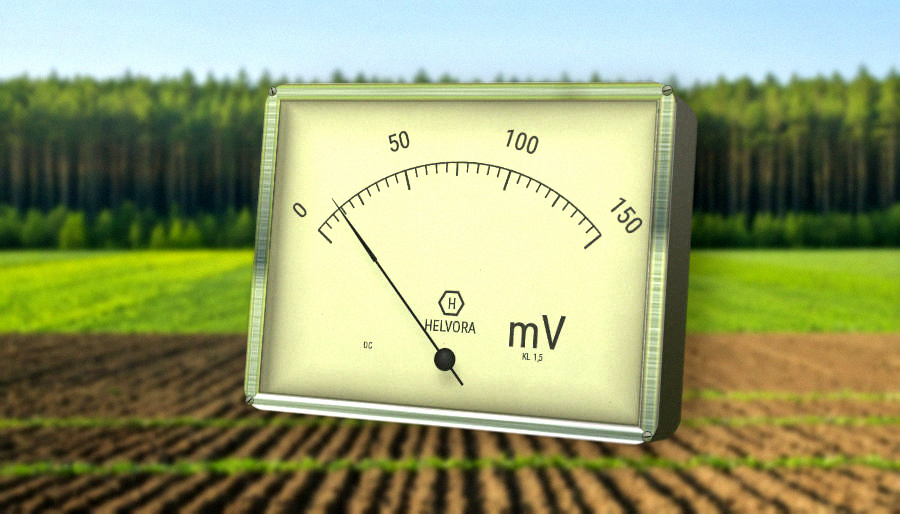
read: 15; mV
